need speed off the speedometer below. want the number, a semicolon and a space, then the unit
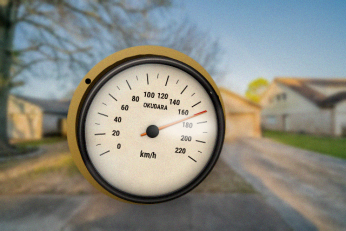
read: 170; km/h
